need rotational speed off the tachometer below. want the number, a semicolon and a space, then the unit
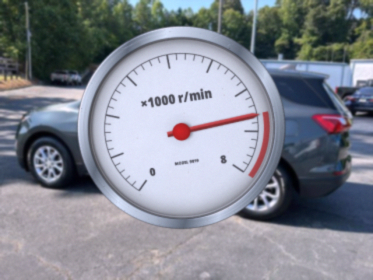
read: 6600; rpm
